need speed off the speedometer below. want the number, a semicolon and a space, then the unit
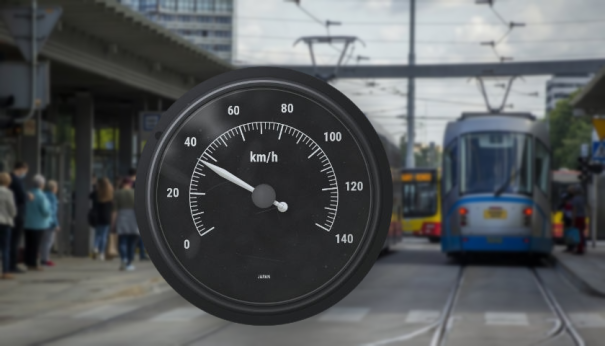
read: 36; km/h
